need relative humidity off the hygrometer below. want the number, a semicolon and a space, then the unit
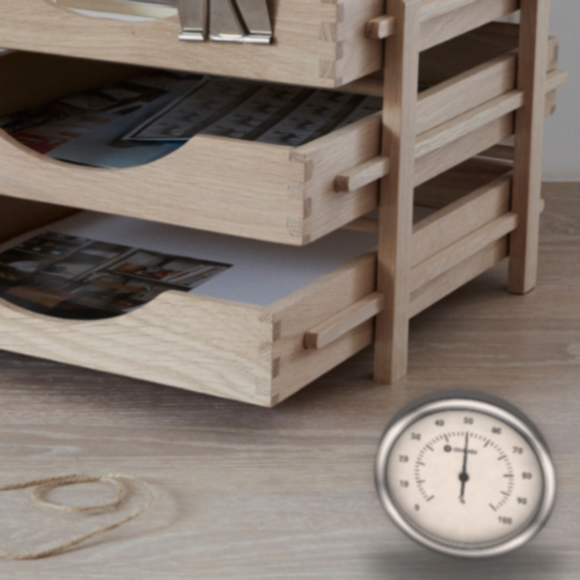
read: 50; %
